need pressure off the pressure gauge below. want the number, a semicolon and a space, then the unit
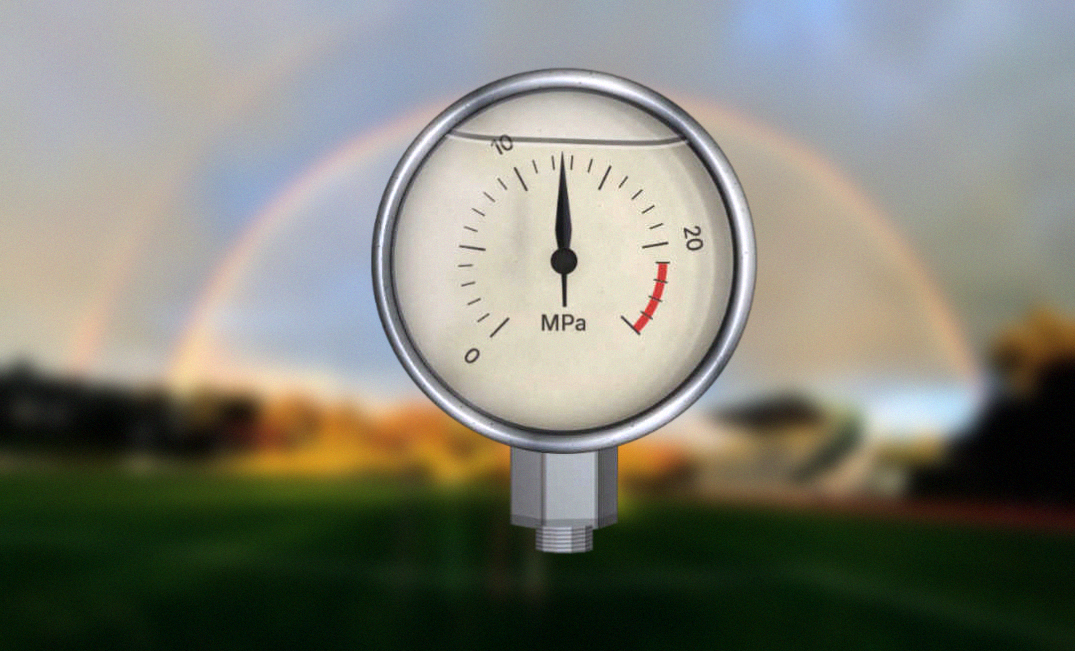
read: 12.5; MPa
